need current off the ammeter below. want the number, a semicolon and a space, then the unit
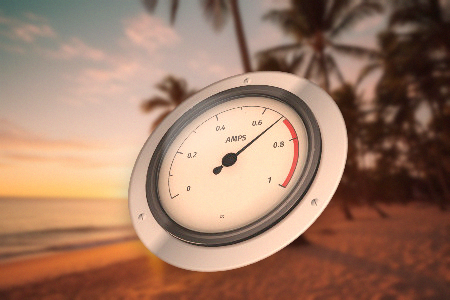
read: 0.7; A
